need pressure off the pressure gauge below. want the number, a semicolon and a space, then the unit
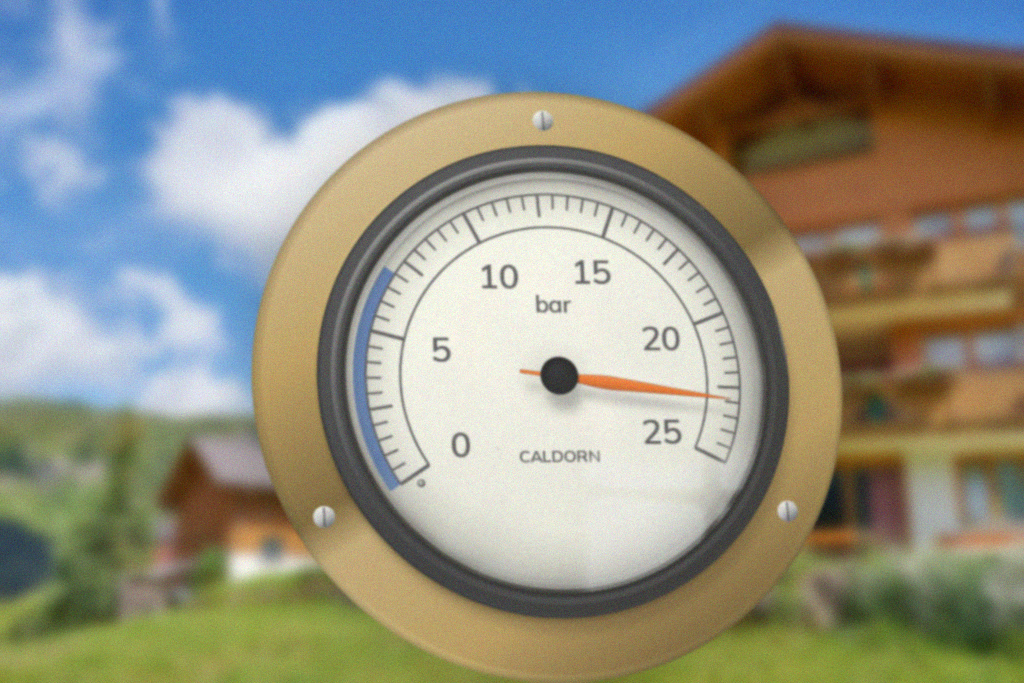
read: 23; bar
